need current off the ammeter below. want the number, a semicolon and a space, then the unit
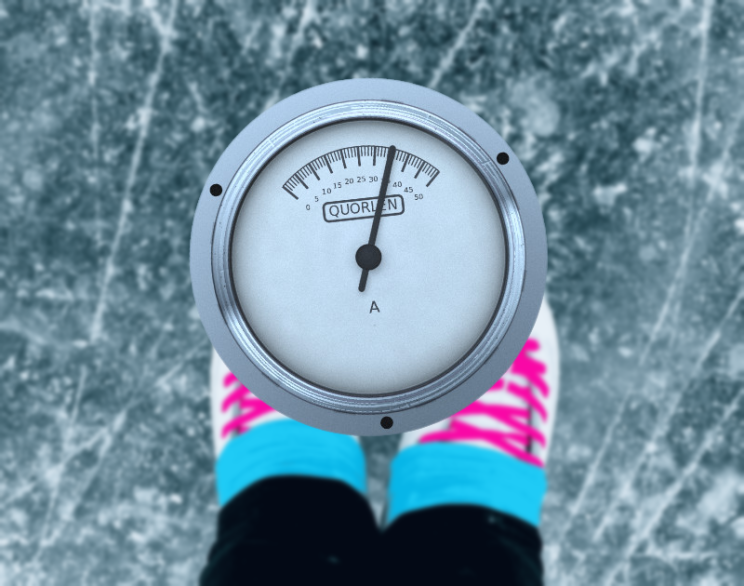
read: 35; A
